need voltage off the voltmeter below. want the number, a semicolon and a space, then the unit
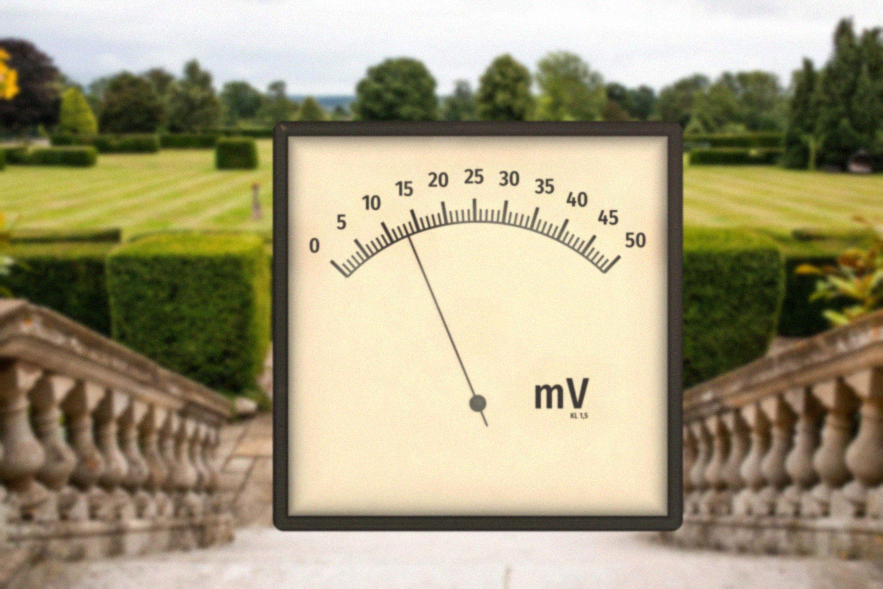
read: 13; mV
